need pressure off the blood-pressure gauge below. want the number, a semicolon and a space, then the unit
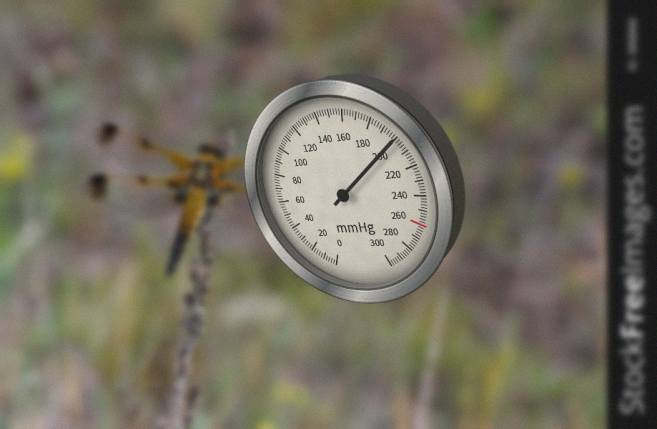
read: 200; mmHg
